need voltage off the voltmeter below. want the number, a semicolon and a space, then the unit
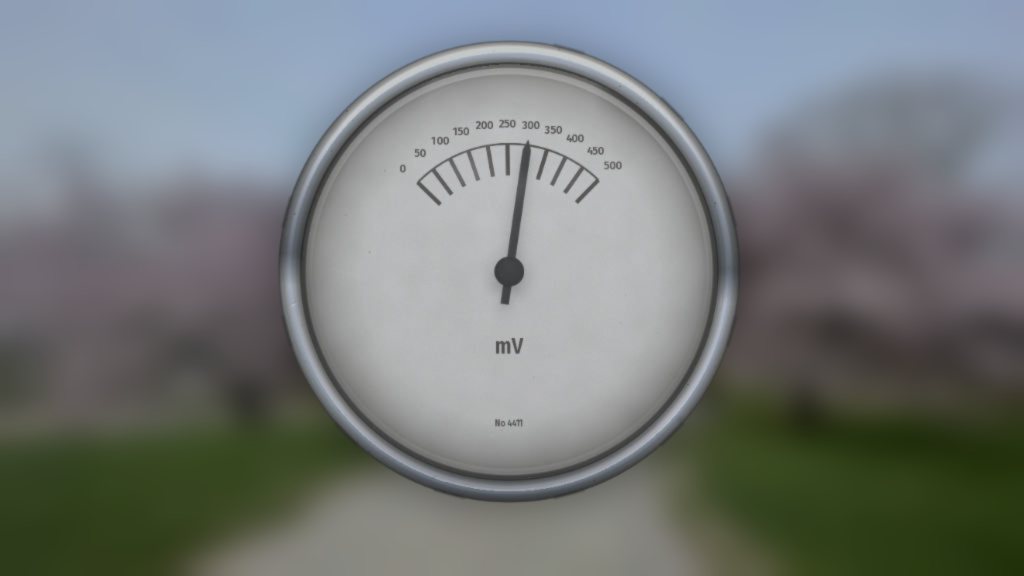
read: 300; mV
